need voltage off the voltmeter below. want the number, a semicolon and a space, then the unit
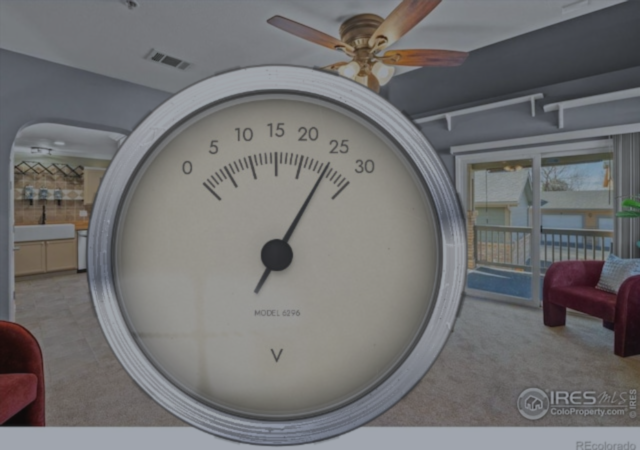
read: 25; V
